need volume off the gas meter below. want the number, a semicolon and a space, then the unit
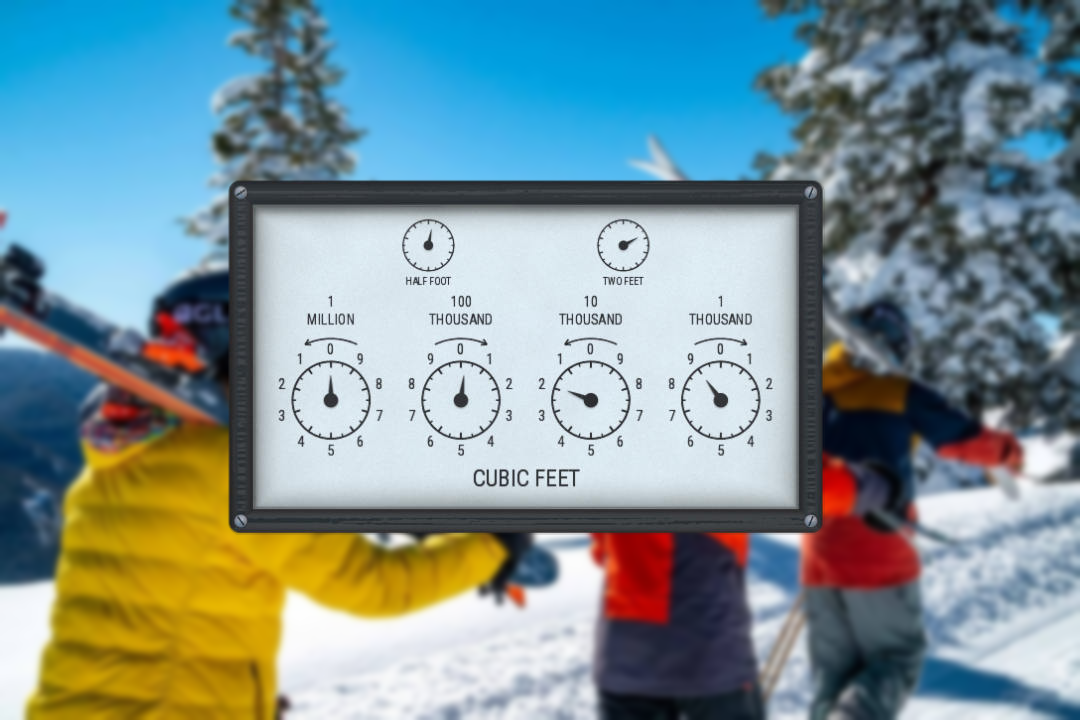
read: 1900; ft³
